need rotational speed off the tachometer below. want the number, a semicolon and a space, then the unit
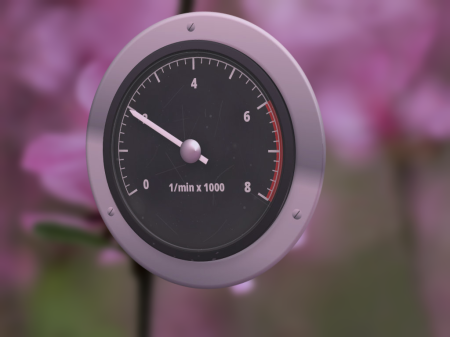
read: 2000; rpm
